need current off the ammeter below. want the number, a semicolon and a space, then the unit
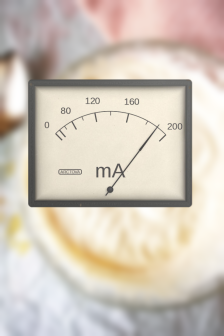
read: 190; mA
